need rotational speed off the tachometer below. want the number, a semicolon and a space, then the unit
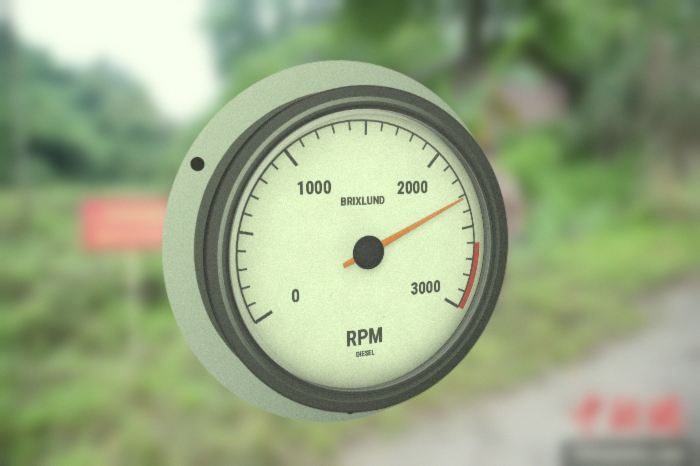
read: 2300; rpm
